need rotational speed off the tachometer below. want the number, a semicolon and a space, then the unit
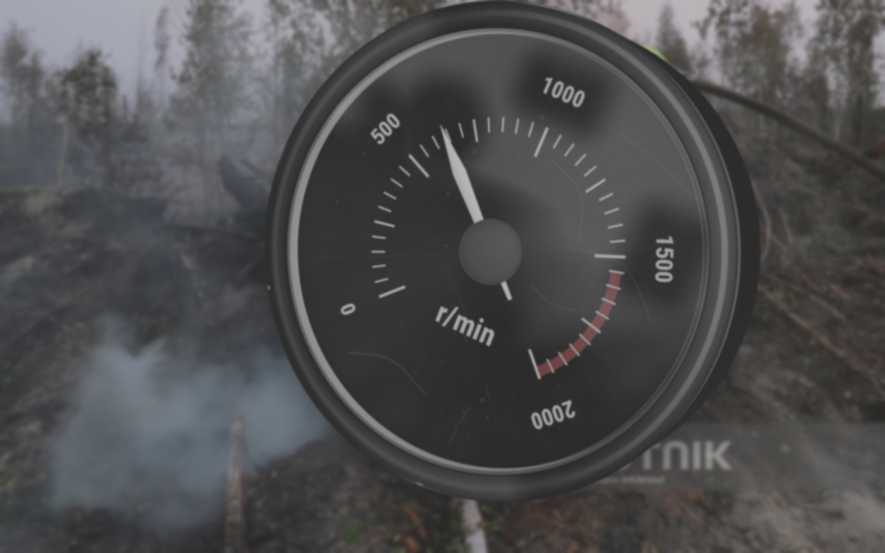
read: 650; rpm
